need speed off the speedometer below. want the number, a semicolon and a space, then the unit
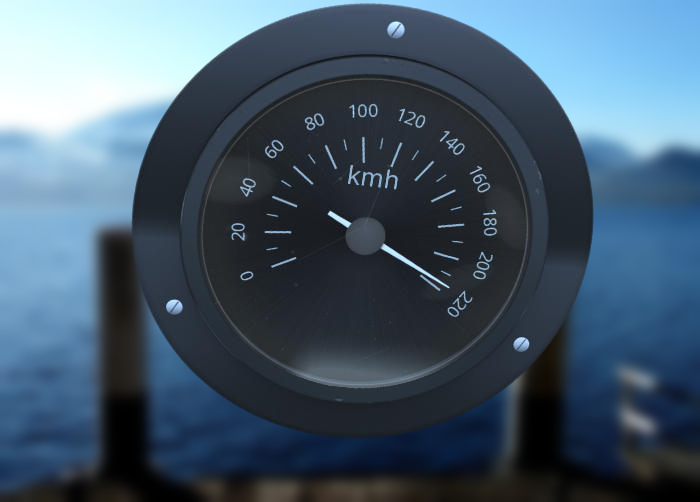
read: 215; km/h
